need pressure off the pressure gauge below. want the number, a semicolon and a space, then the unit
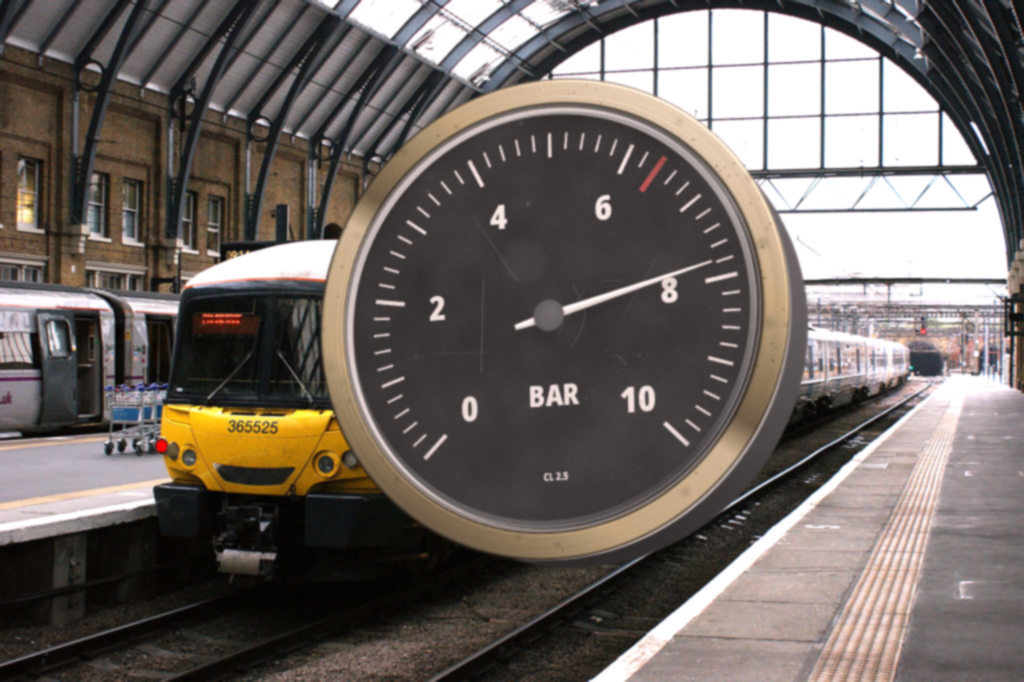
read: 7.8; bar
